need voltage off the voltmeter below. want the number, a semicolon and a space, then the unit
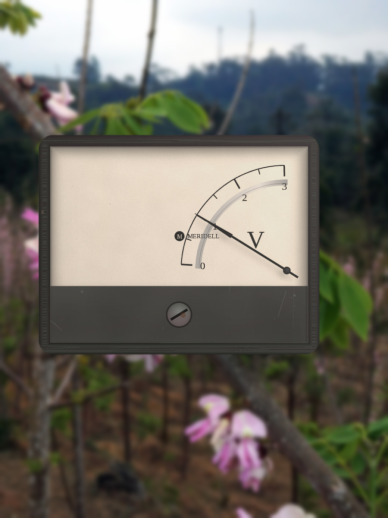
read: 1; V
